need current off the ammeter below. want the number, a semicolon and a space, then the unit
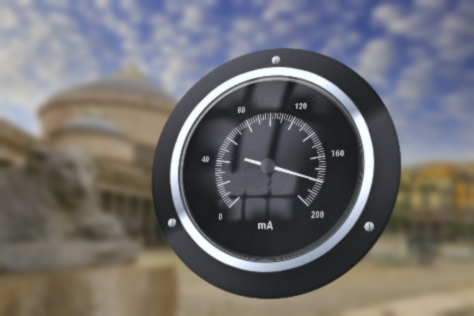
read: 180; mA
